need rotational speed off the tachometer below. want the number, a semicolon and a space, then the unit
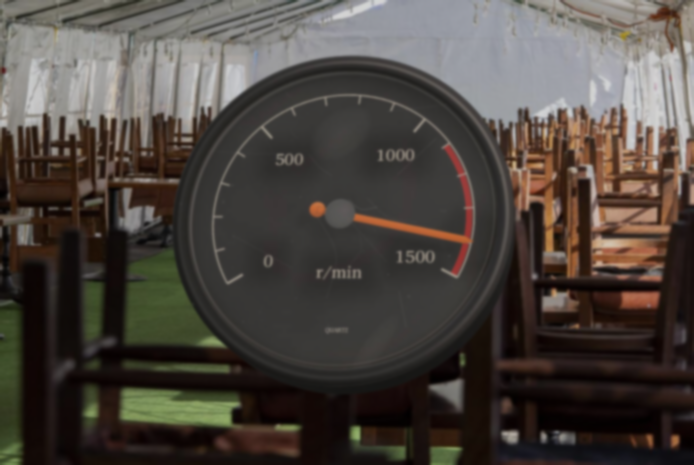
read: 1400; rpm
